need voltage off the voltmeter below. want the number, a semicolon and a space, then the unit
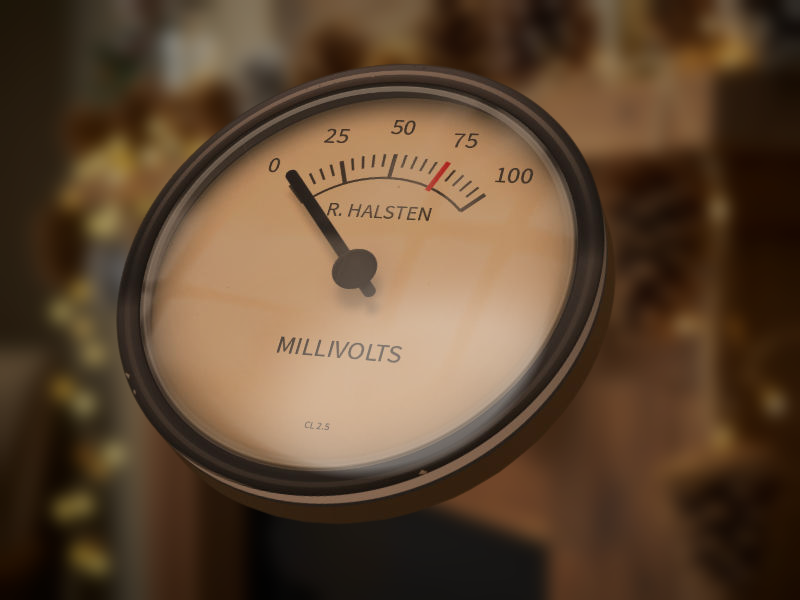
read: 2.5; mV
